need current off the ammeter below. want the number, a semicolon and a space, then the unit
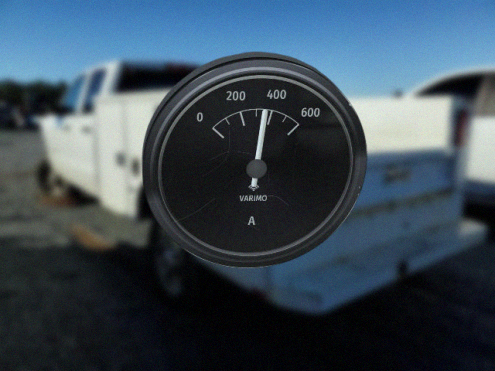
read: 350; A
